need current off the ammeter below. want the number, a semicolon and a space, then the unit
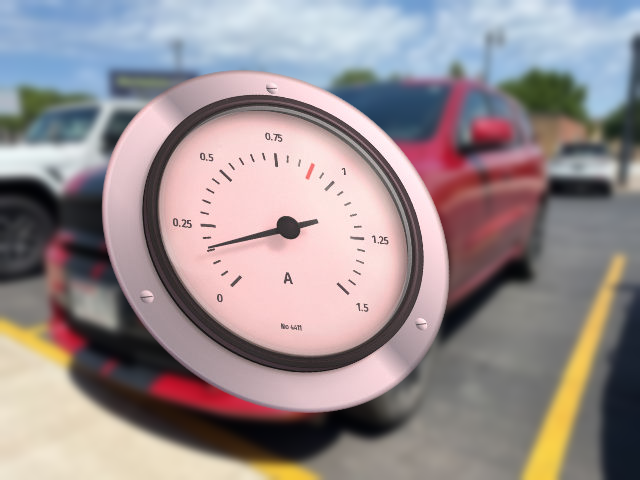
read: 0.15; A
